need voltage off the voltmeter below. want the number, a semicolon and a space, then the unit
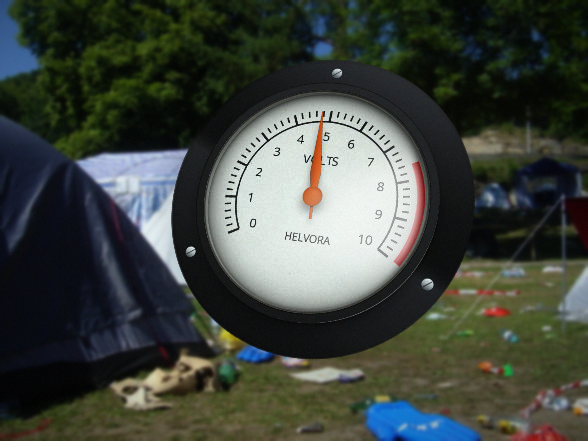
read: 4.8; V
